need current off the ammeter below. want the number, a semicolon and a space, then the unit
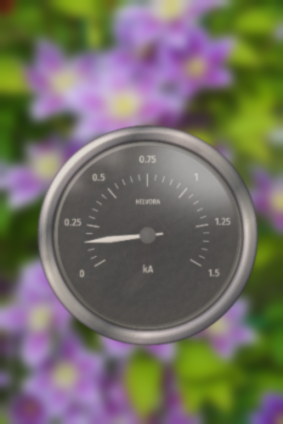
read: 0.15; kA
